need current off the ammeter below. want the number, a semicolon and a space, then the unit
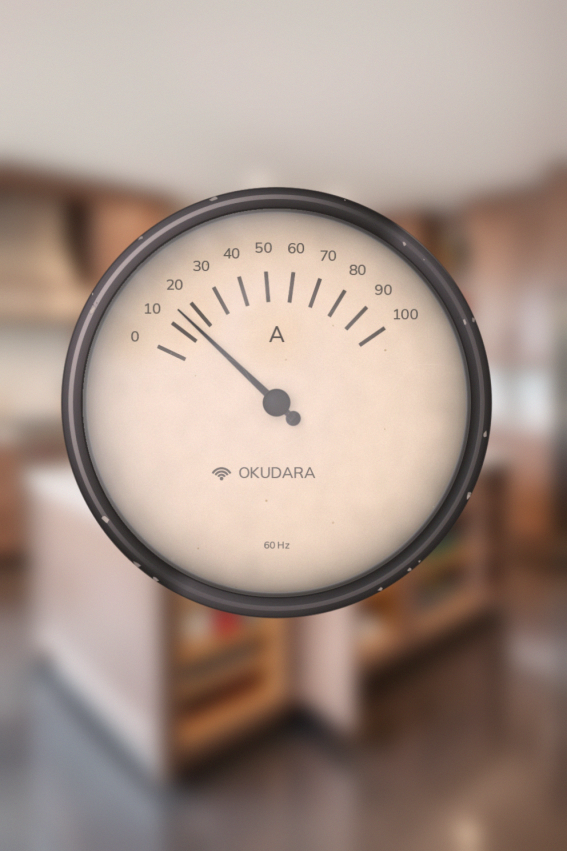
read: 15; A
